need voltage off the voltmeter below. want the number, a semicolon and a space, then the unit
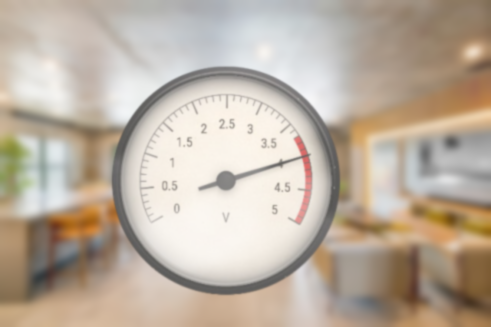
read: 4; V
